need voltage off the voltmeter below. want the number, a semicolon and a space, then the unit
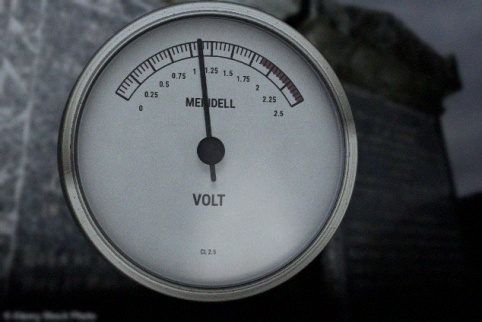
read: 1.1; V
